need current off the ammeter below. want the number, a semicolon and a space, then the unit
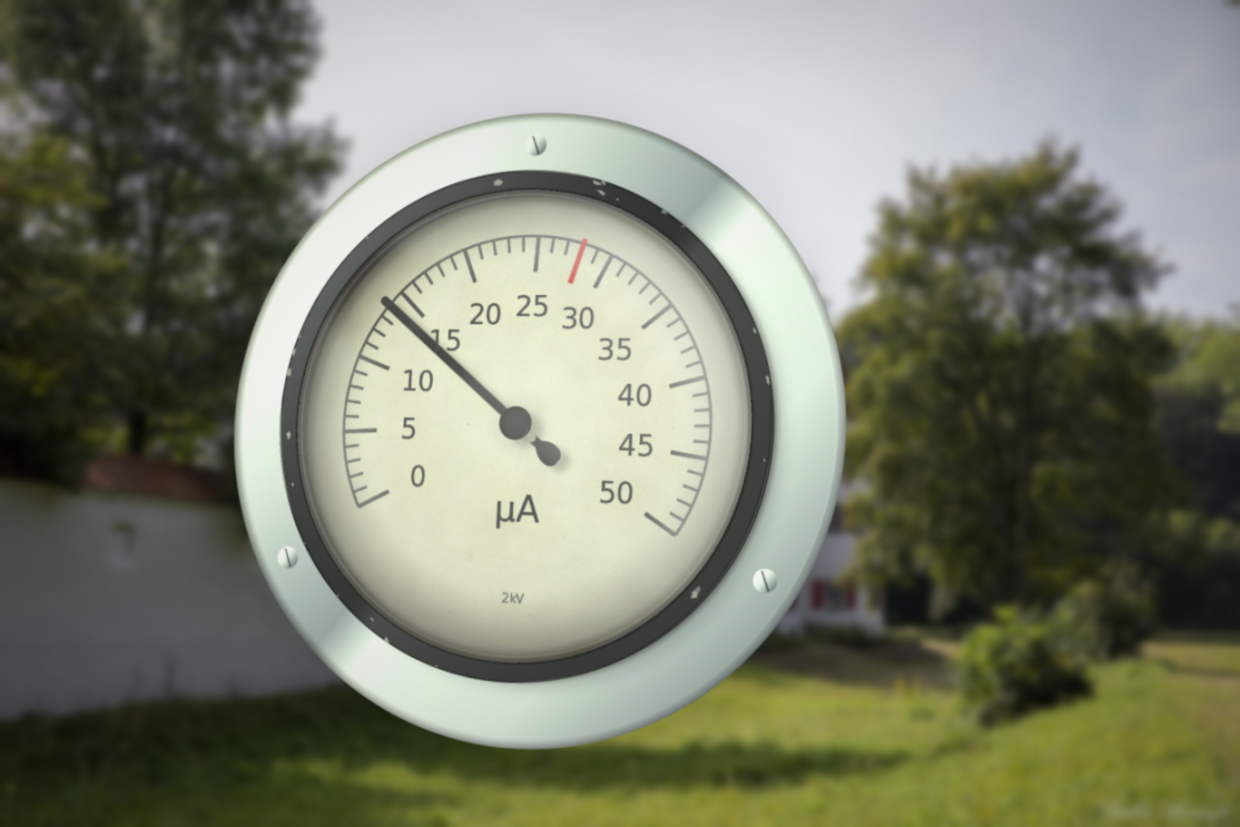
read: 14; µA
